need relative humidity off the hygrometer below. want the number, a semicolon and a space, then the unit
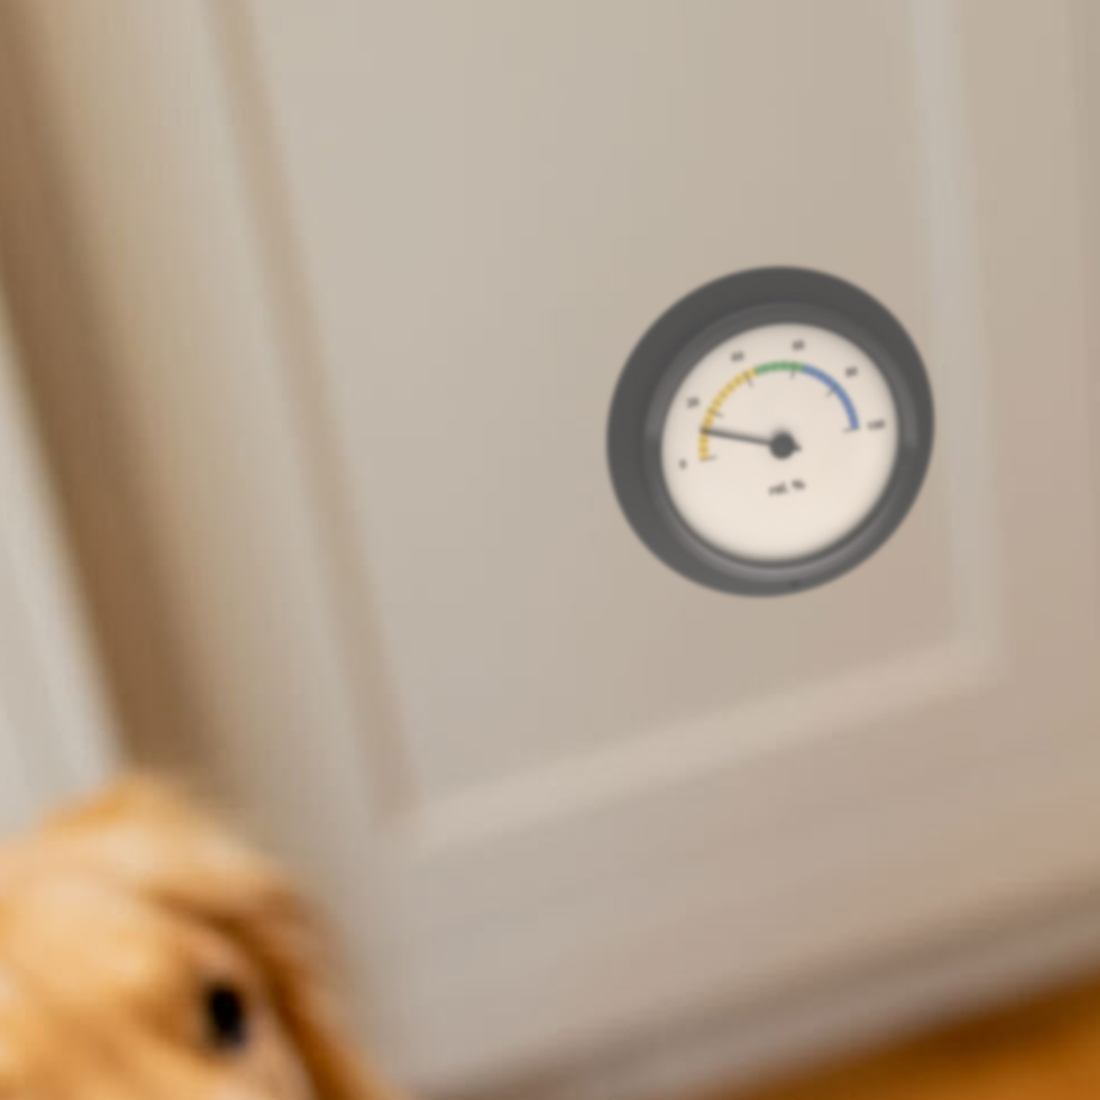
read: 12; %
